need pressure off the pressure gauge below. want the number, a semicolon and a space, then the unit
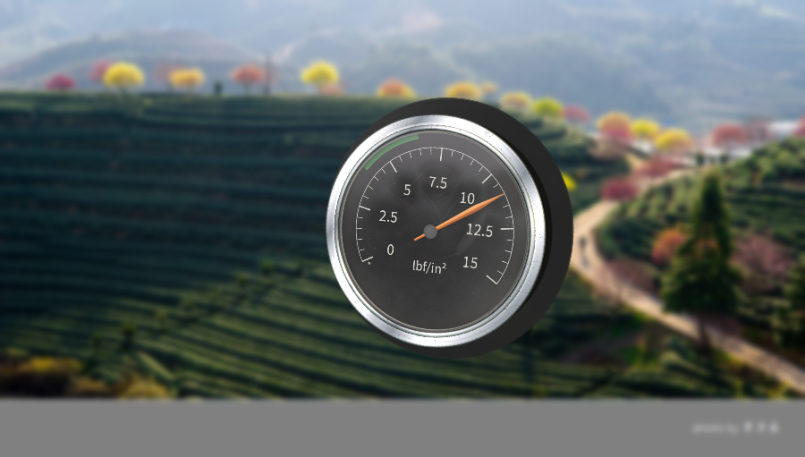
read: 11; psi
